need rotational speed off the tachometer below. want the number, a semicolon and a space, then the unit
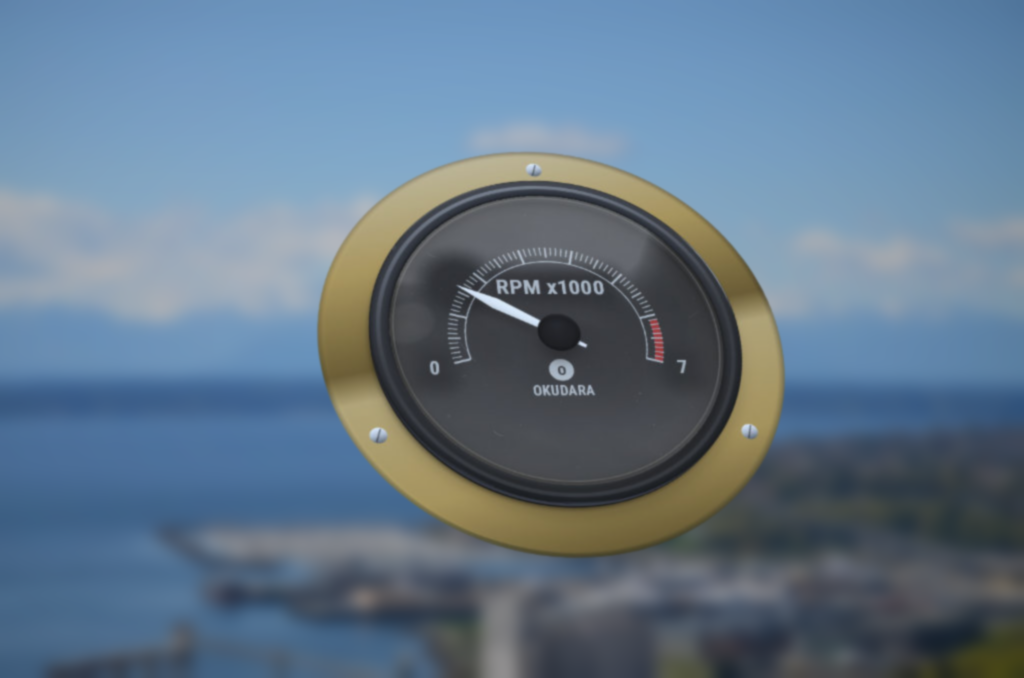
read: 1500; rpm
